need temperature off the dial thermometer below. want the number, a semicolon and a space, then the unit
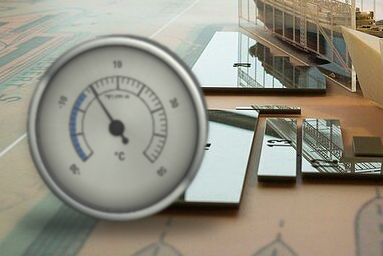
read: 0; °C
